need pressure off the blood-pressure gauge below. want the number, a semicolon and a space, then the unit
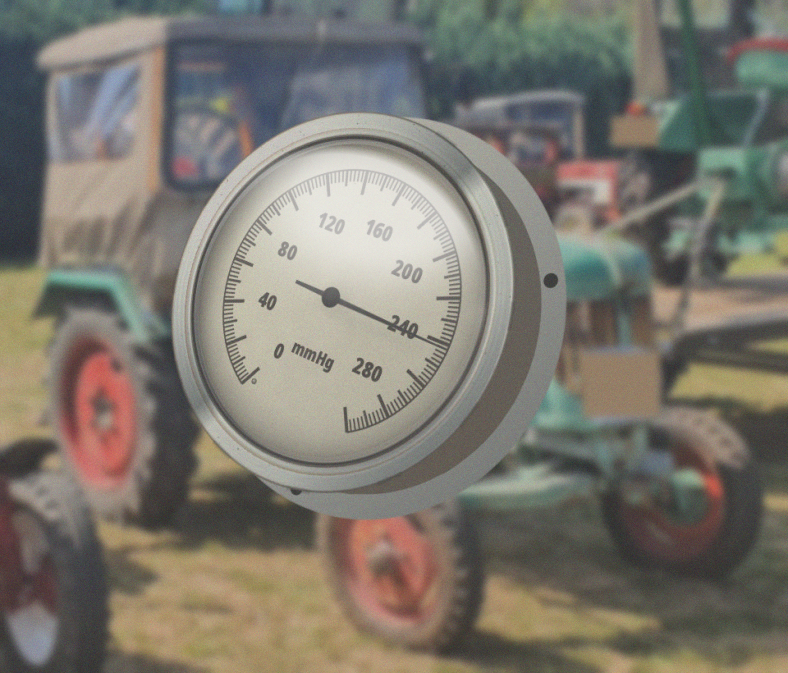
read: 242; mmHg
